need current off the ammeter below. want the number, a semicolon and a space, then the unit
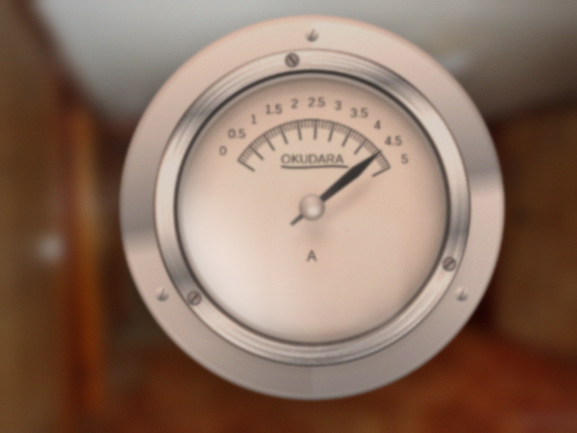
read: 4.5; A
